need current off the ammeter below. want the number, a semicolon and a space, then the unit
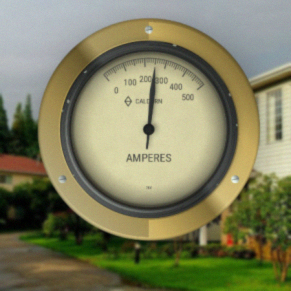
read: 250; A
